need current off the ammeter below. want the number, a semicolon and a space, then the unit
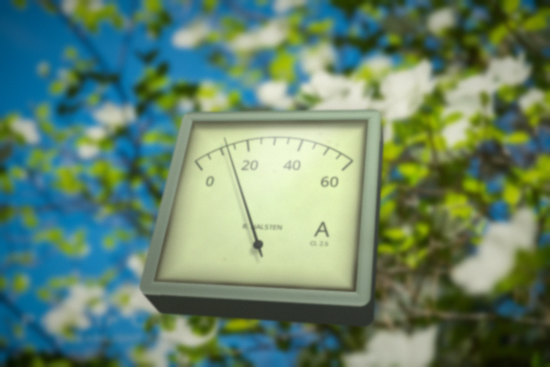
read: 12.5; A
